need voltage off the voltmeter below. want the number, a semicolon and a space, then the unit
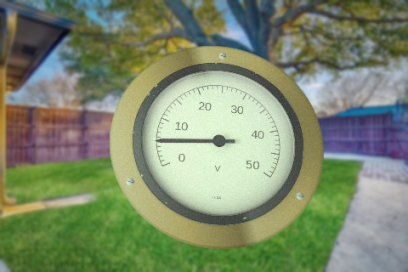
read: 5; V
